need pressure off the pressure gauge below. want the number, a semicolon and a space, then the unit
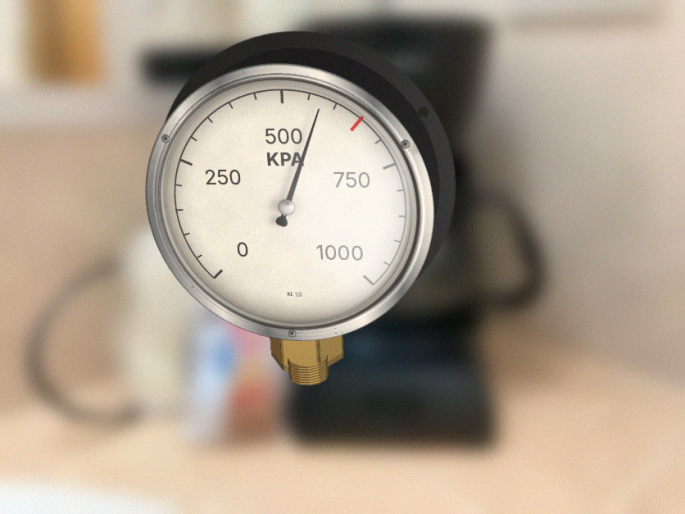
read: 575; kPa
